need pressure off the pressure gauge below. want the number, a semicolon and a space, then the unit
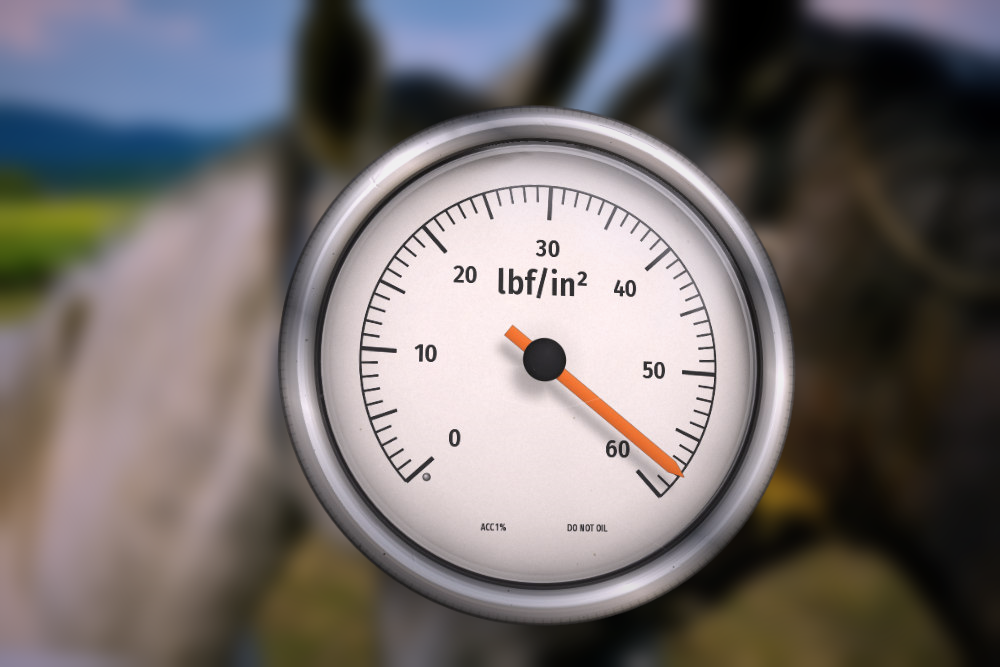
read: 58; psi
